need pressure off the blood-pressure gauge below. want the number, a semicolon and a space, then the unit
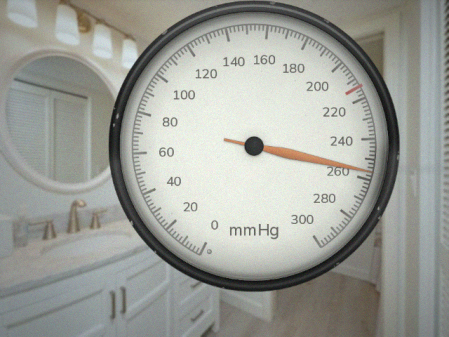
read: 256; mmHg
